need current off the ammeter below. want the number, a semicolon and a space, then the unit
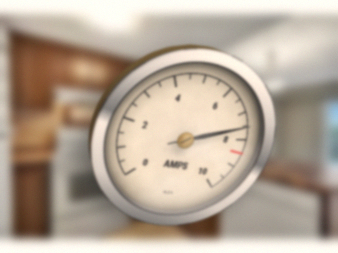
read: 7.5; A
